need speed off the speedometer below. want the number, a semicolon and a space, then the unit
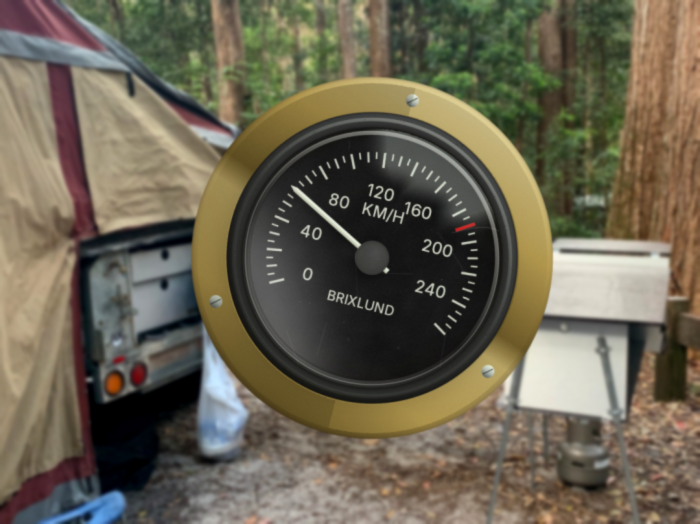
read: 60; km/h
